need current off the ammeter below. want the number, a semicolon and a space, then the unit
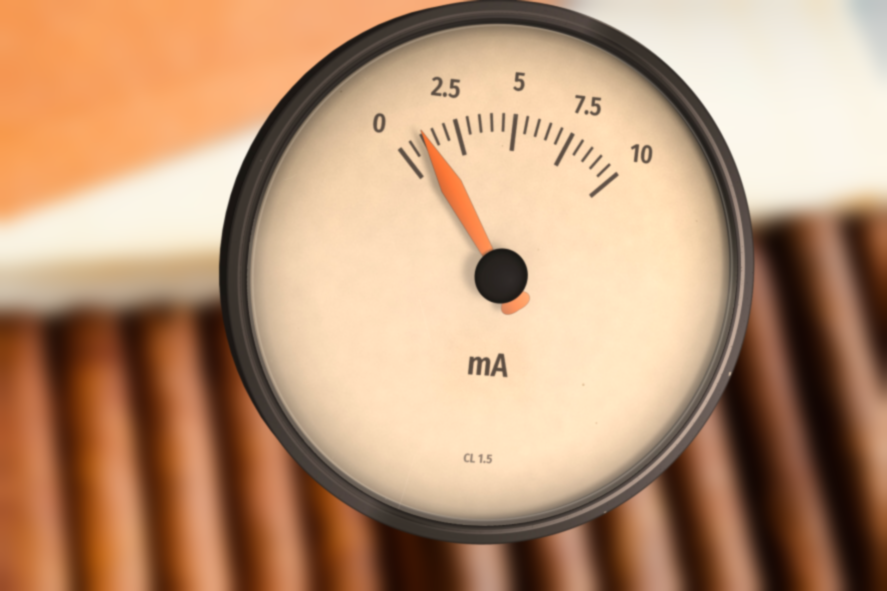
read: 1; mA
